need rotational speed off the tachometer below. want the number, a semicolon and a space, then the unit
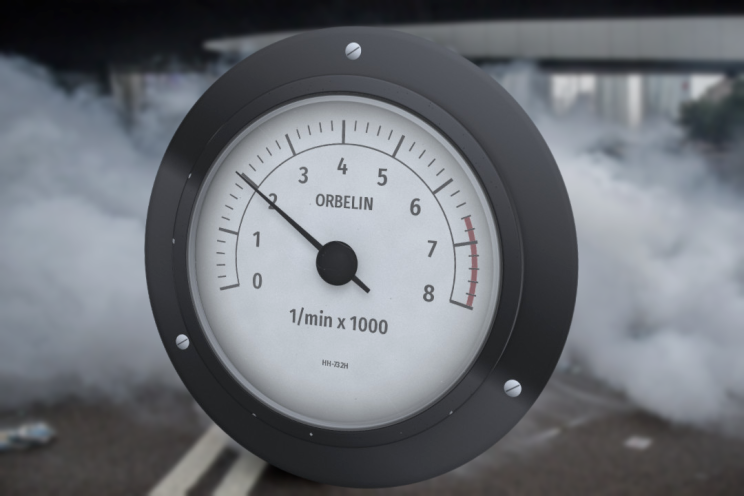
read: 2000; rpm
